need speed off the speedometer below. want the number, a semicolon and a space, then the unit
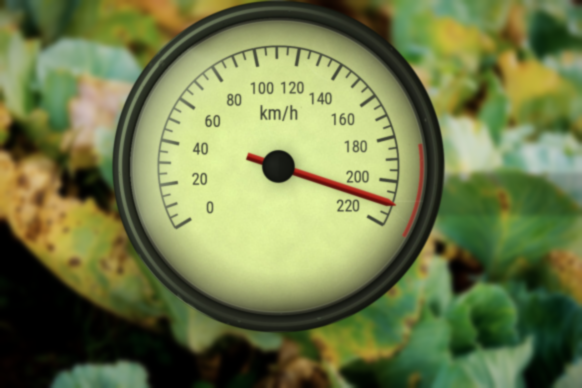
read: 210; km/h
